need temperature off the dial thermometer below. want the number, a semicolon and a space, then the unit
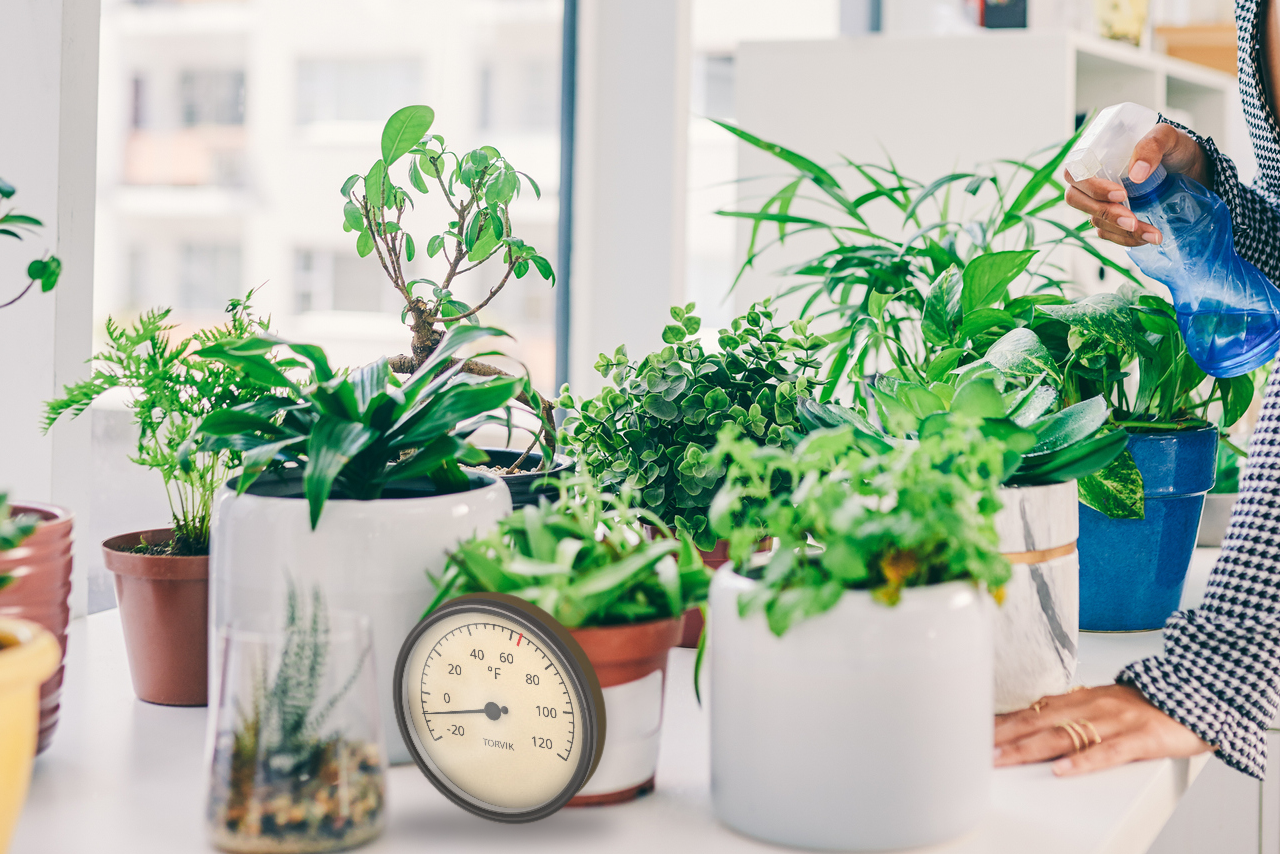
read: -8; °F
